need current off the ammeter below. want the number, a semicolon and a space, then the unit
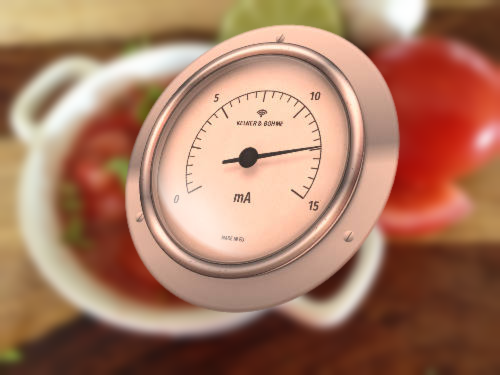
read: 12.5; mA
